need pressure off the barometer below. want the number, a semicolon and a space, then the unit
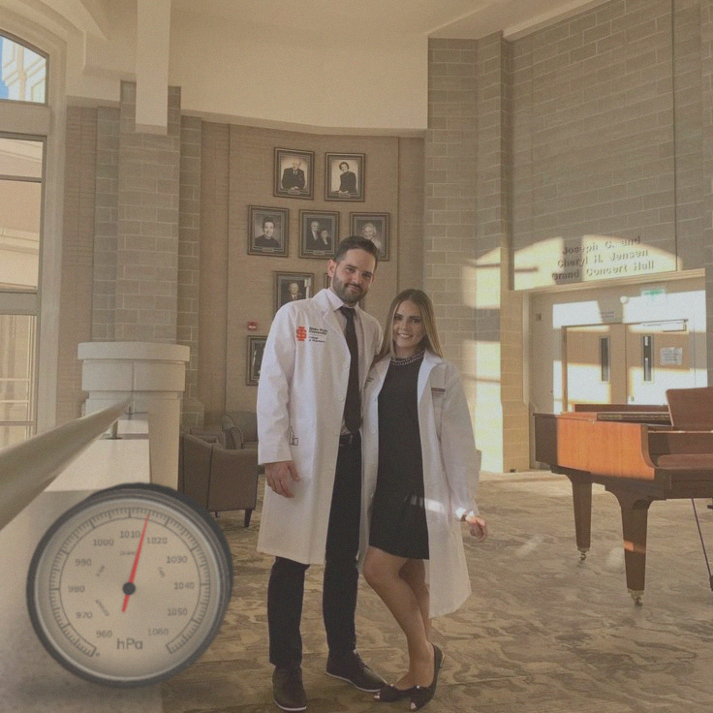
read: 1015; hPa
